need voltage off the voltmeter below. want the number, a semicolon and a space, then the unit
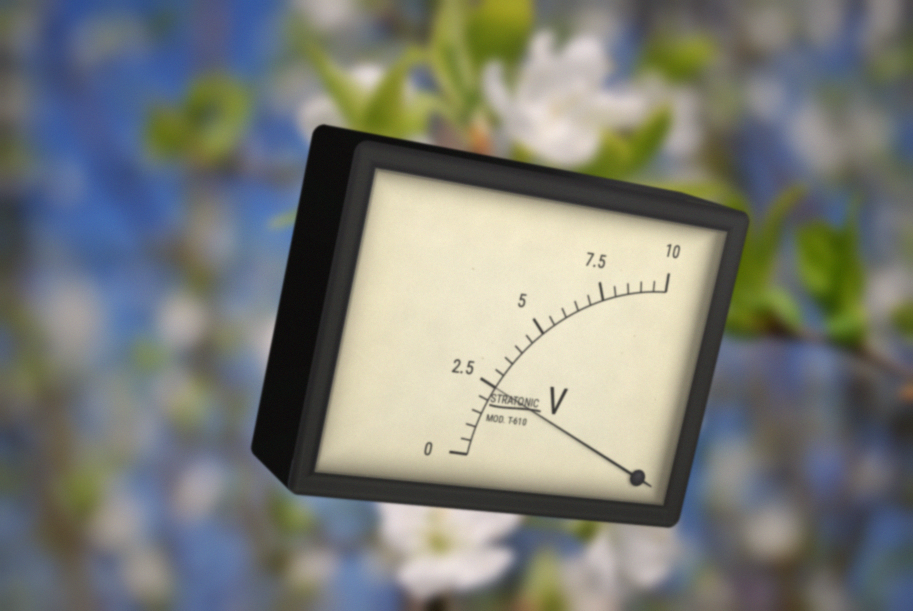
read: 2.5; V
